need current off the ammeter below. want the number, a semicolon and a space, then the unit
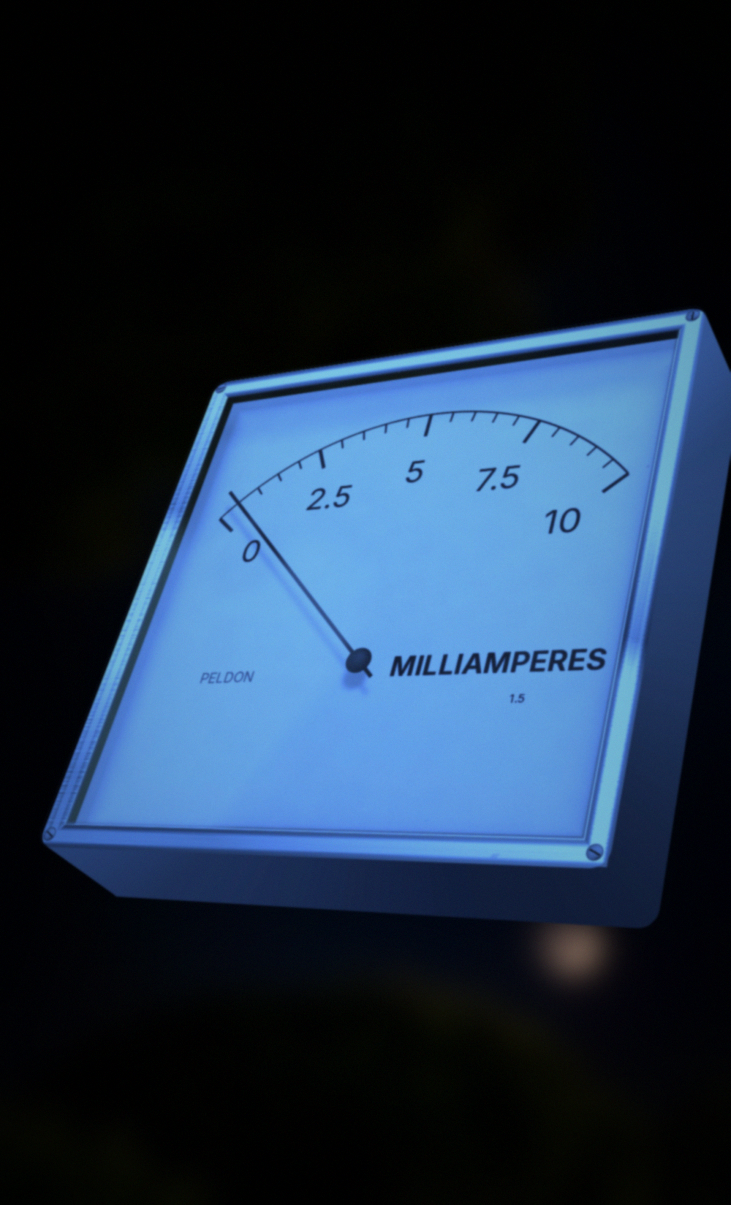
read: 0.5; mA
